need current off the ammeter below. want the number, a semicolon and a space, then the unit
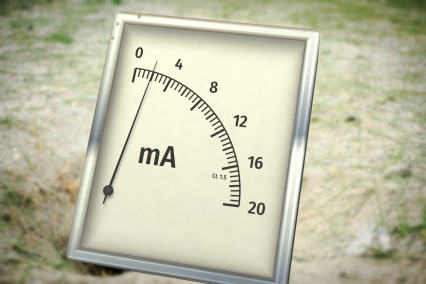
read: 2; mA
